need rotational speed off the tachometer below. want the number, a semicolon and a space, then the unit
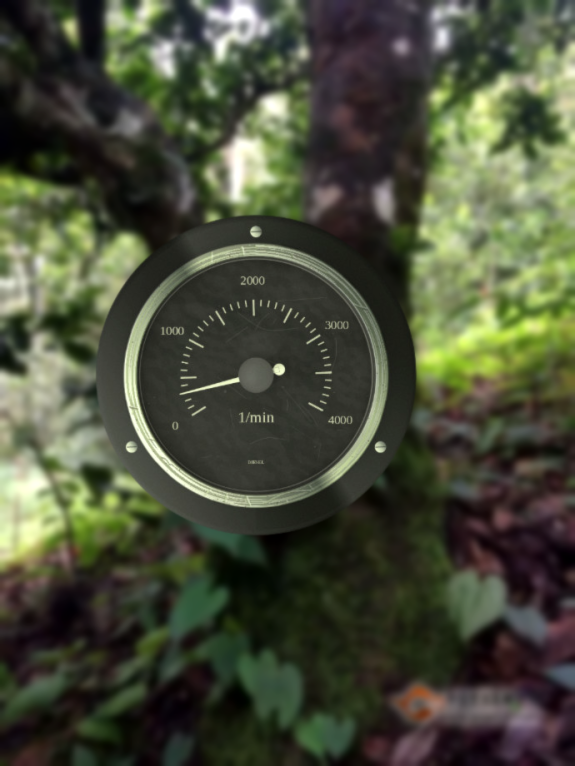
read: 300; rpm
